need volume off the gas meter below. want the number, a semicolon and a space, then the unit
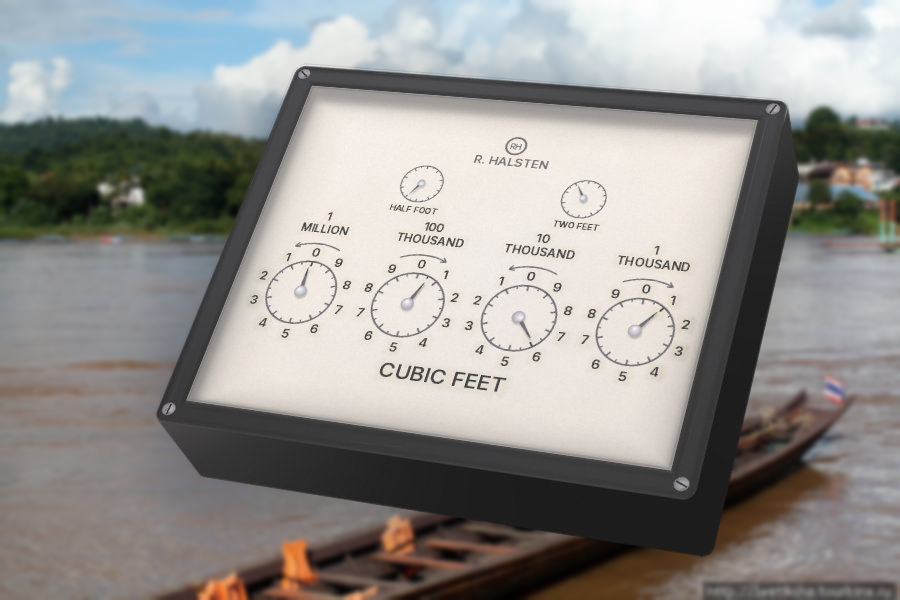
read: 6100; ft³
